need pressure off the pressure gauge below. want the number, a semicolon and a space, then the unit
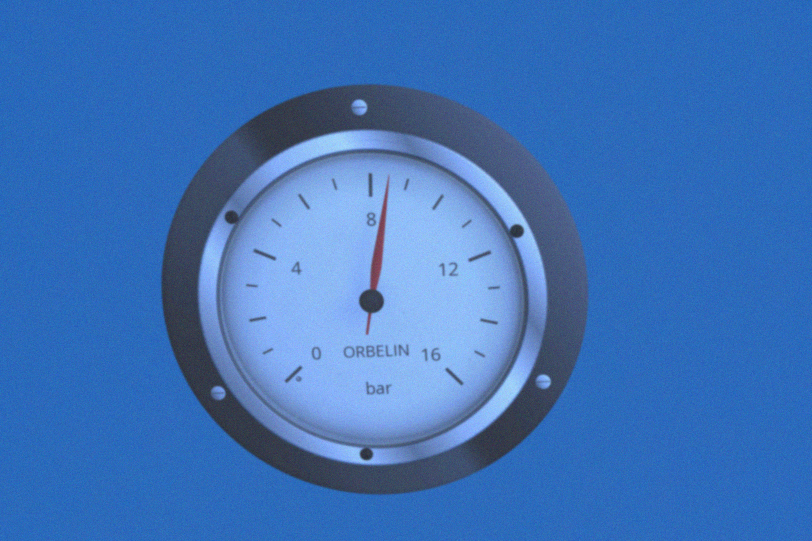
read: 8.5; bar
